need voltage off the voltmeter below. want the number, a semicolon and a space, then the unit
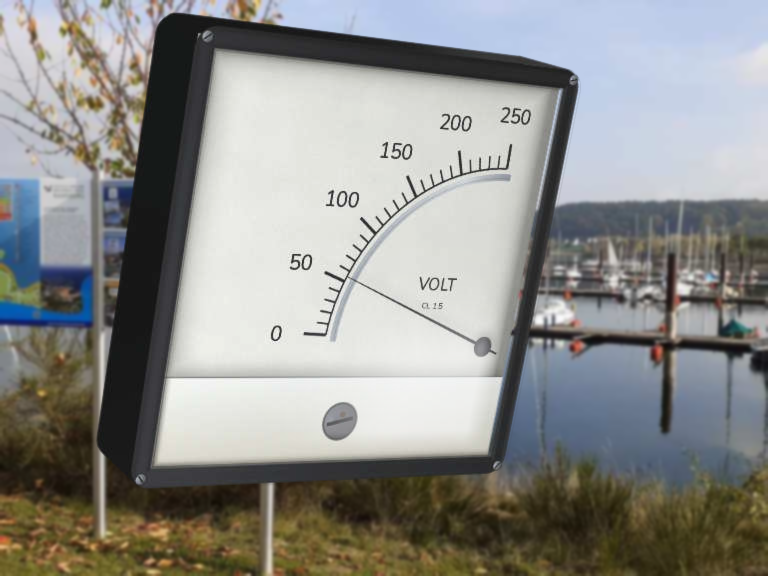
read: 55; V
